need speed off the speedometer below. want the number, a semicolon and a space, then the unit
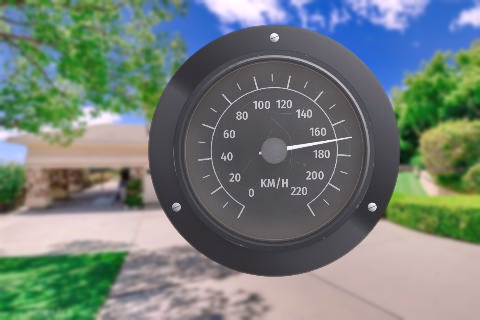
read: 170; km/h
